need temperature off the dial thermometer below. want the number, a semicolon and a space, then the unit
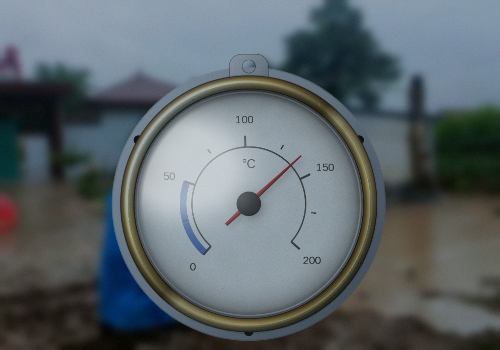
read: 137.5; °C
